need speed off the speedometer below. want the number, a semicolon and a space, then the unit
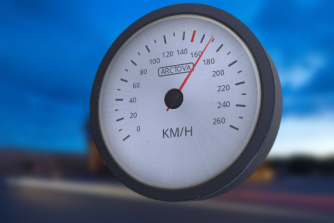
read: 170; km/h
